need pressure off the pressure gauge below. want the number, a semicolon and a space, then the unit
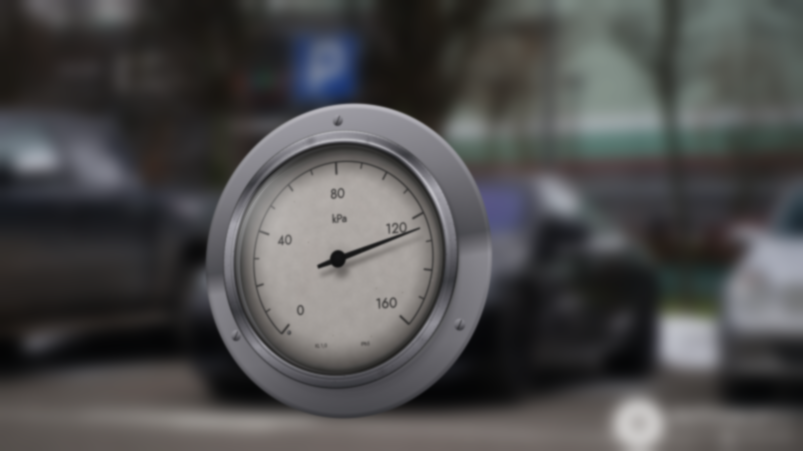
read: 125; kPa
